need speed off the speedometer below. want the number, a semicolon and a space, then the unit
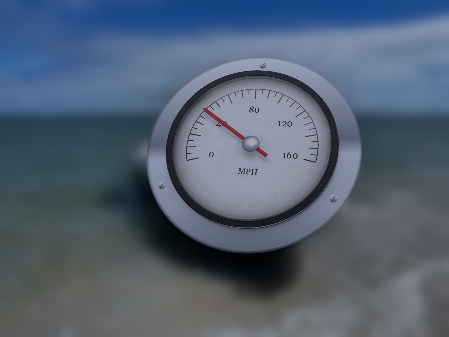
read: 40; mph
